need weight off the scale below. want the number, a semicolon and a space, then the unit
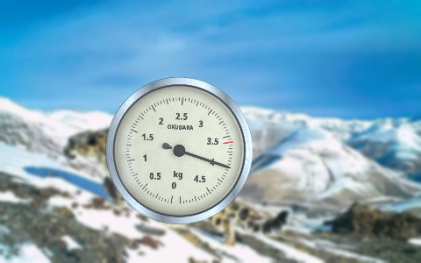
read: 4; kg
